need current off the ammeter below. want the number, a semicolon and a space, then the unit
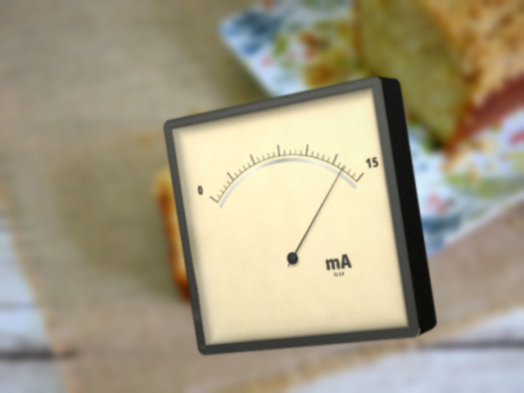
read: 13.5; mA
